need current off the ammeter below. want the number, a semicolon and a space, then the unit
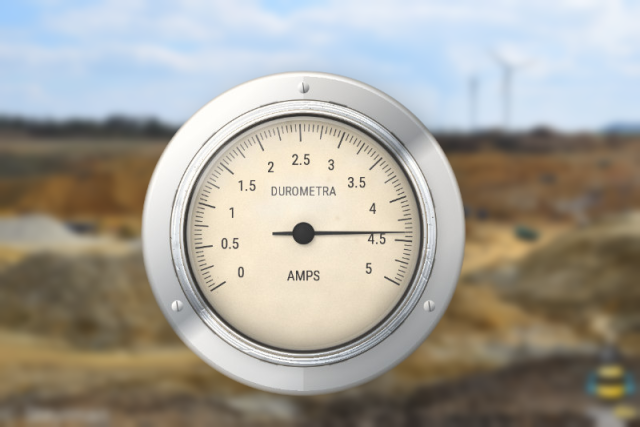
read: 4.4; A
